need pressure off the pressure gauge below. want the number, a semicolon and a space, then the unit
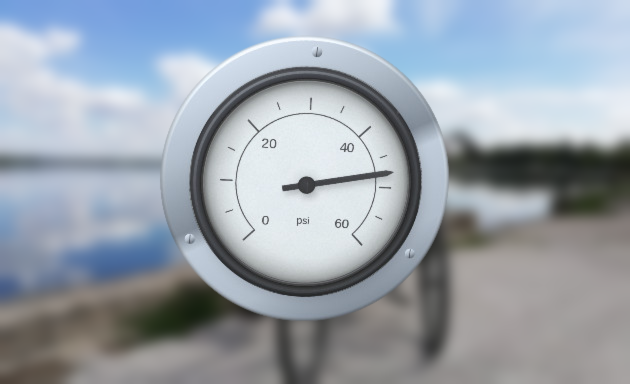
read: 47.5; psi
